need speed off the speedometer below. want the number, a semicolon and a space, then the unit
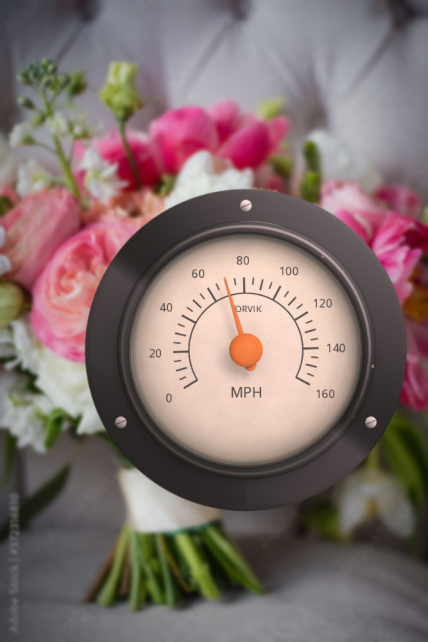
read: 70; mph
